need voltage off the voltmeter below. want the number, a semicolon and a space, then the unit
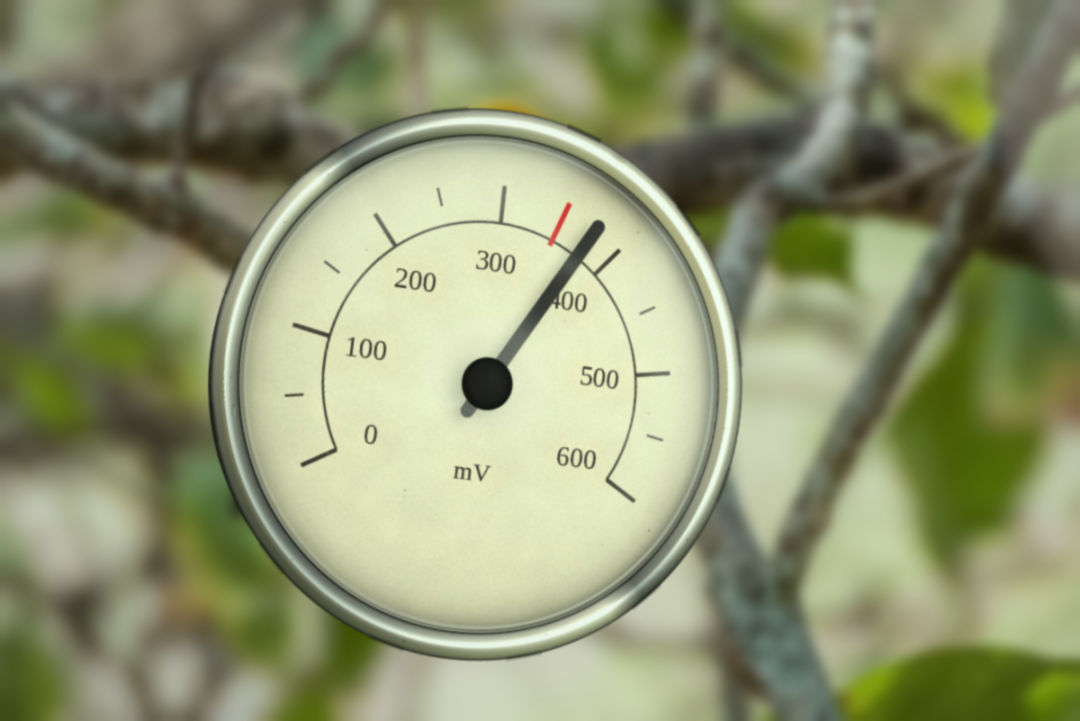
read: 375; mV
